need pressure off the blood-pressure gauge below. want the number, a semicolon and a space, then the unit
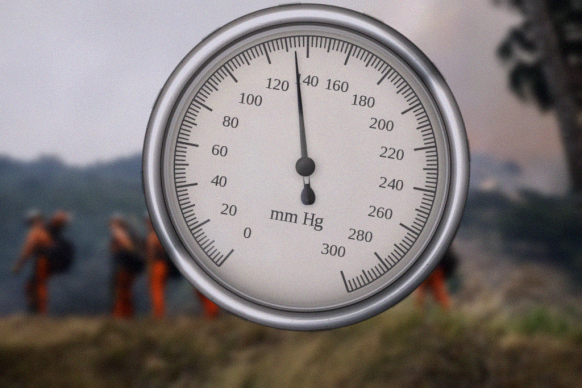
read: 134; mmHg
